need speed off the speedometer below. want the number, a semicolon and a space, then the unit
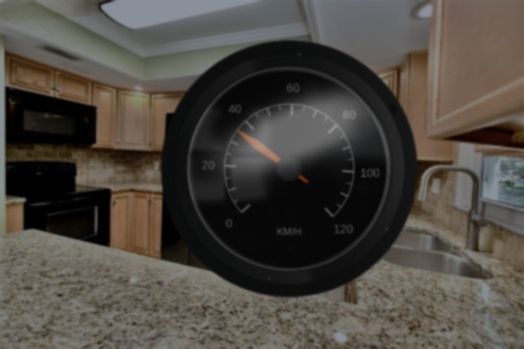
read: 35; km/h
